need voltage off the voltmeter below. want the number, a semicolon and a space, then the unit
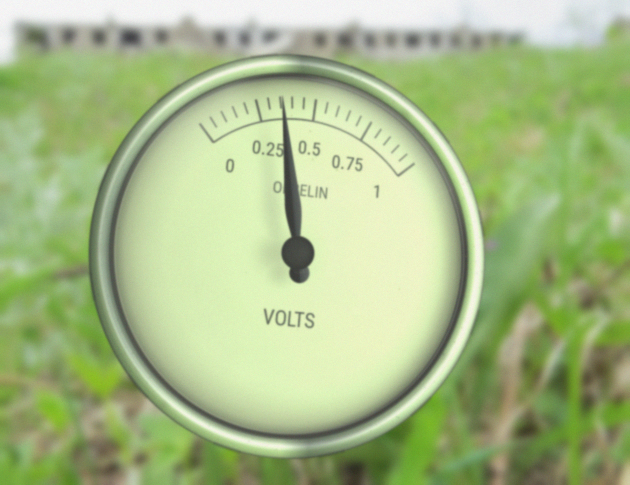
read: 0.35; V
